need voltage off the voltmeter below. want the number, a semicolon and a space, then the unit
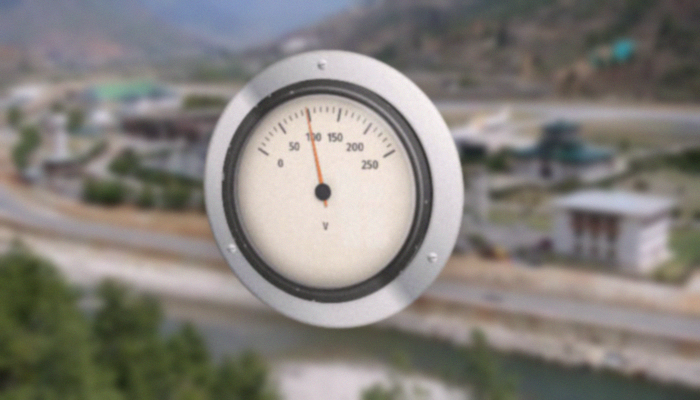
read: 100; V
